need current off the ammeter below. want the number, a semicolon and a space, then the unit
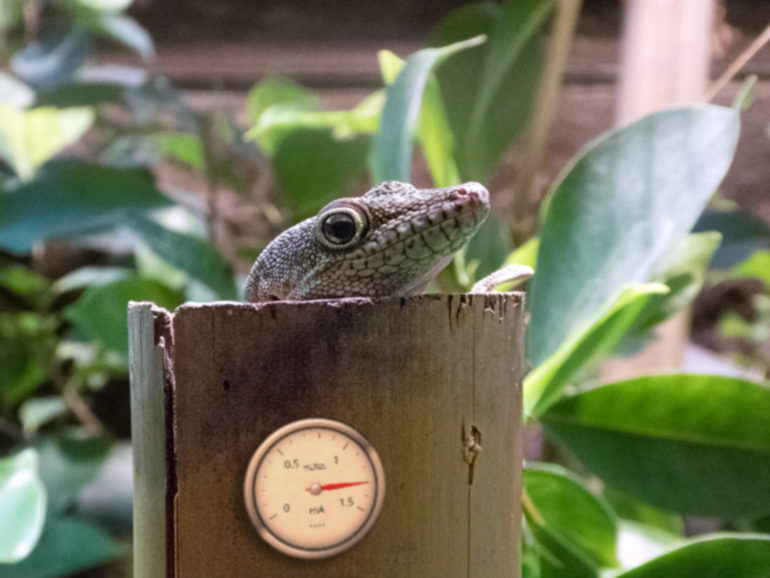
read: 1.3; mA
